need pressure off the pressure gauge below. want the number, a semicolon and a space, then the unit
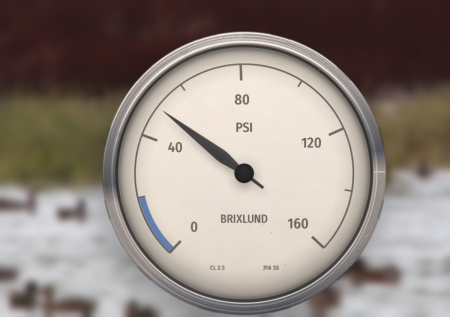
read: 50; psi
